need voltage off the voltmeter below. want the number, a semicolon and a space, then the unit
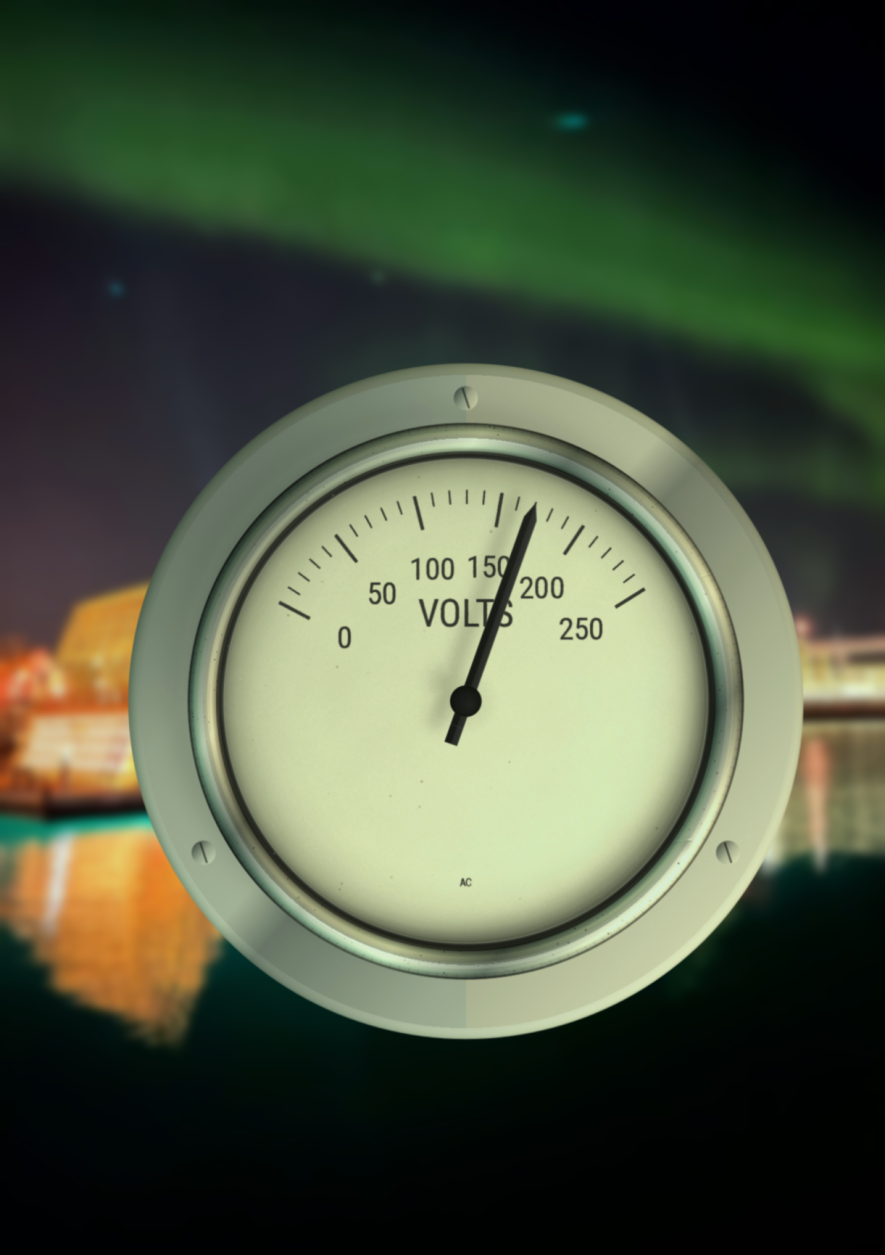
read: 170; V
